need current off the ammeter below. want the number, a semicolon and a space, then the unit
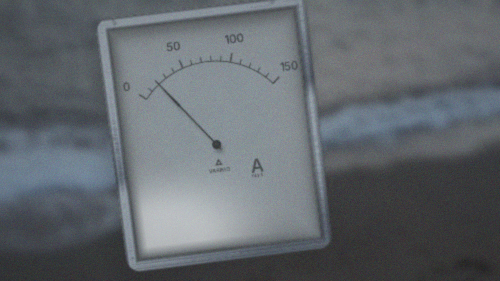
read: 20; A
